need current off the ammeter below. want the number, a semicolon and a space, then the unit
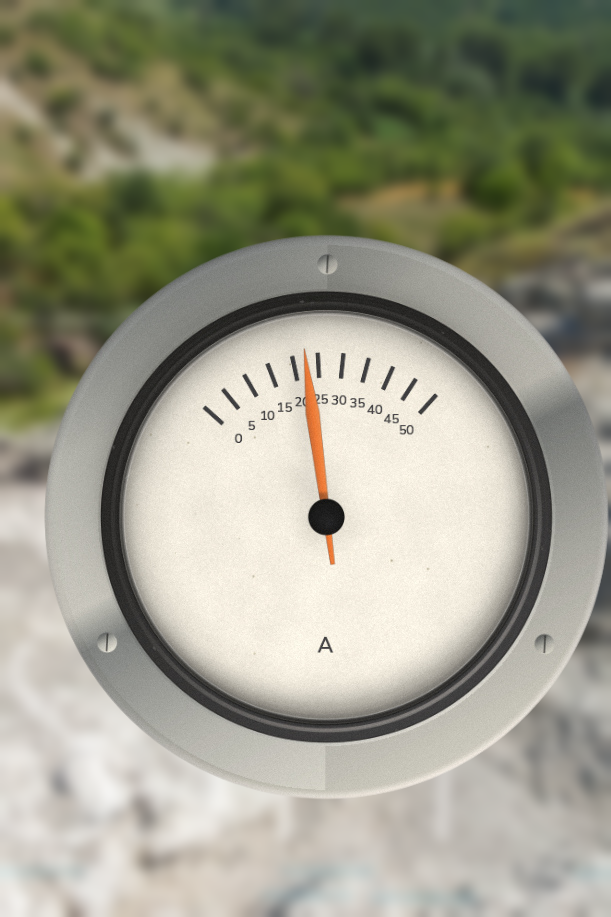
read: 22.5; A
